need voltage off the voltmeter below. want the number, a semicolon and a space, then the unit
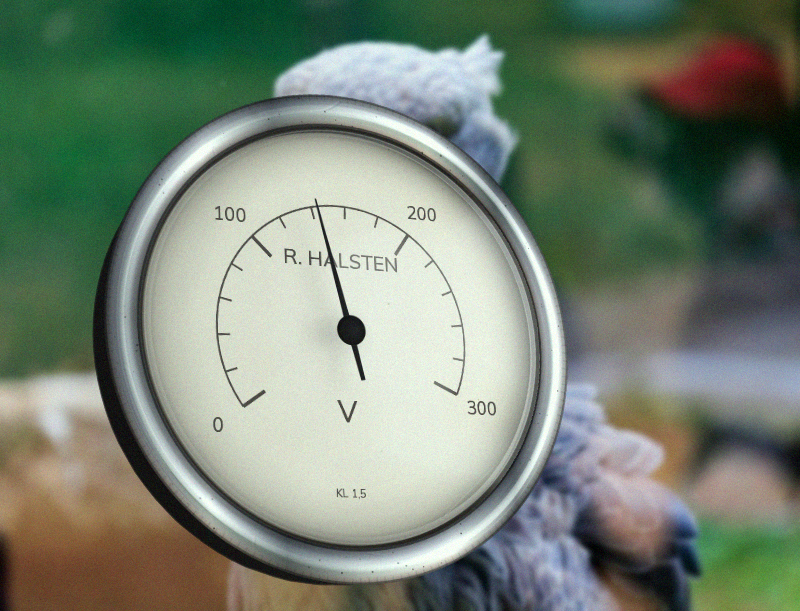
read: 140; V
